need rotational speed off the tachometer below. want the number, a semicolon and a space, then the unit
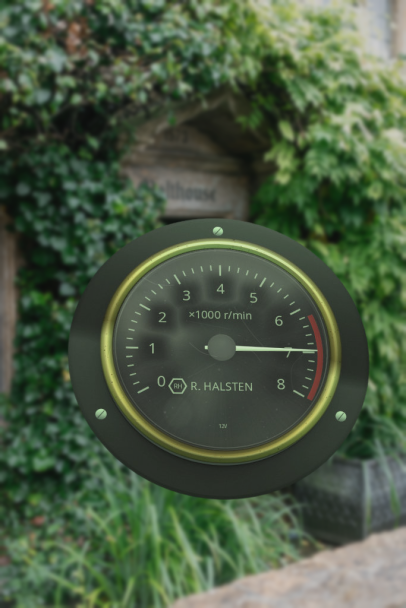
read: 7000; rpm
